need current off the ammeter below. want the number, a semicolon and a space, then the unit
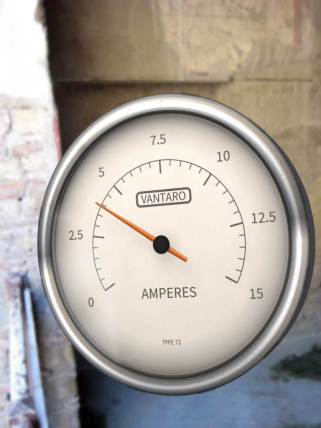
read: 4; A
